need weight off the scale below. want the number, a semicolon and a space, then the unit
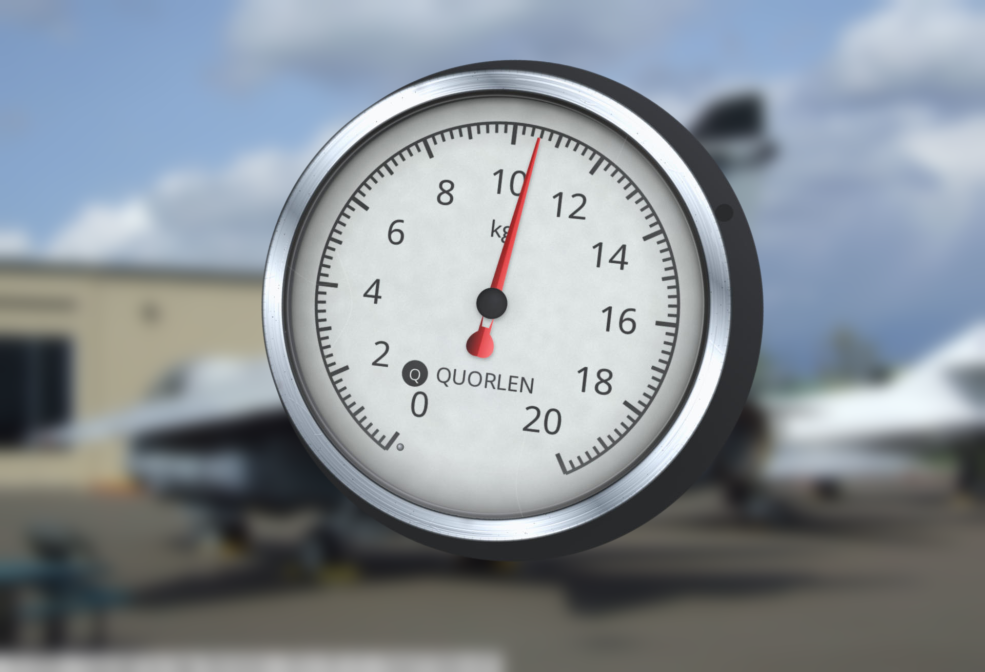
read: 10.6; kg
